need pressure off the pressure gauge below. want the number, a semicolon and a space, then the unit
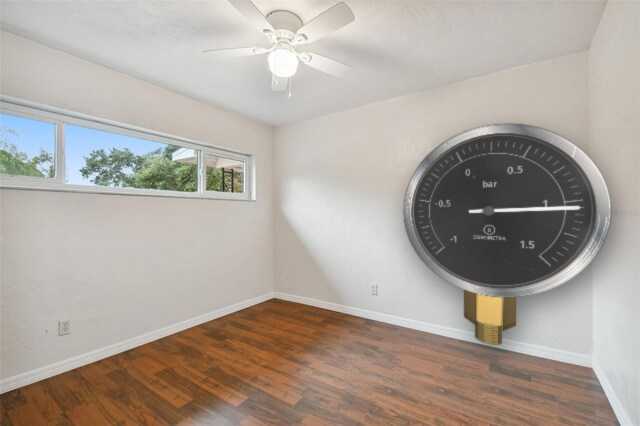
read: 1.05; bar
